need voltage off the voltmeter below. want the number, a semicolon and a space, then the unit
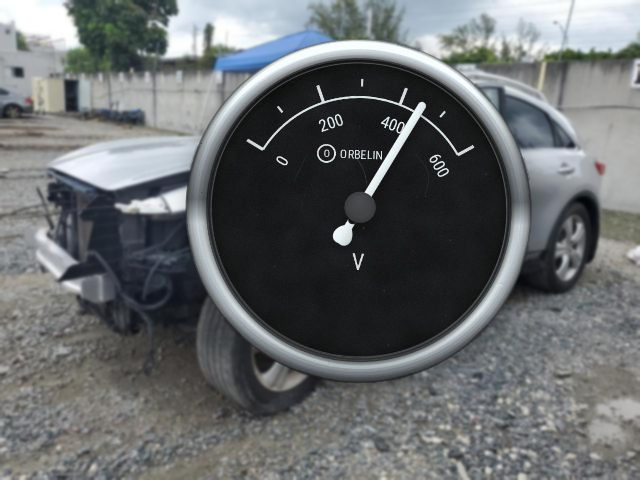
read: 450; V
